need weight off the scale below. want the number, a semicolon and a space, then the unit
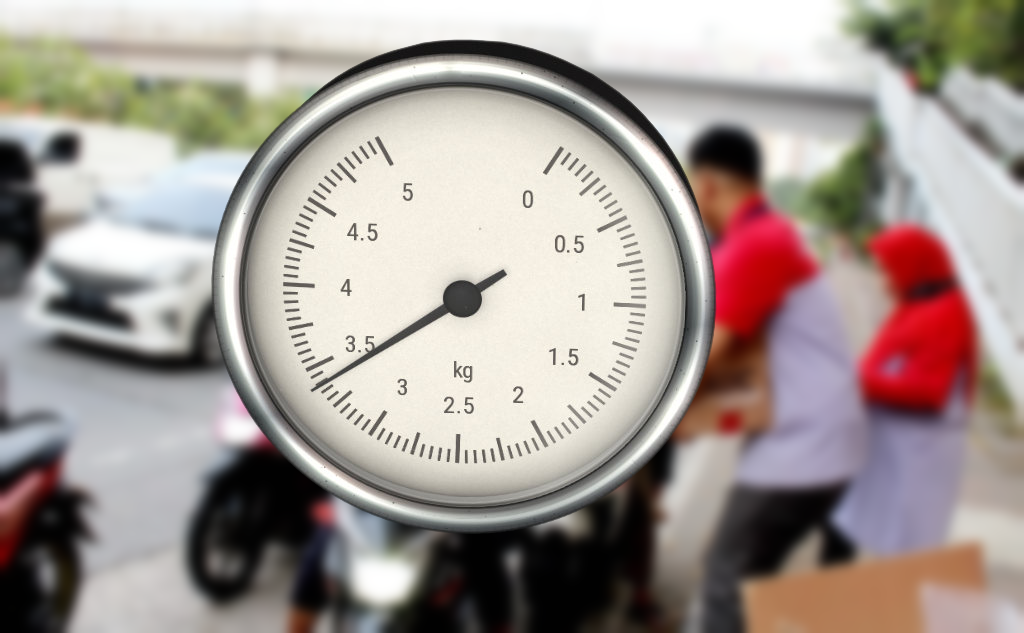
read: 3.4; kg
